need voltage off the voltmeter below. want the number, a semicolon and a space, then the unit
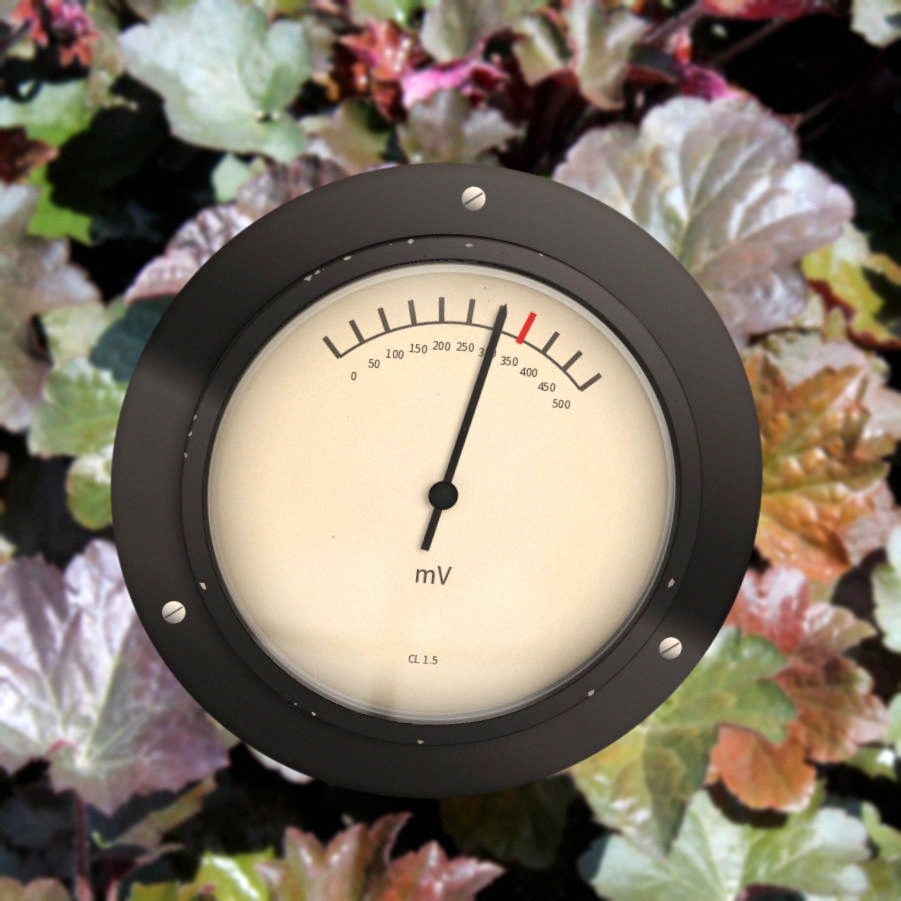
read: 300; mV
